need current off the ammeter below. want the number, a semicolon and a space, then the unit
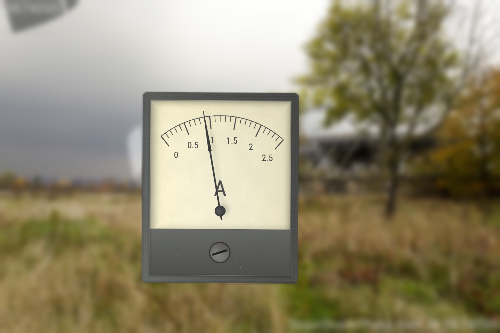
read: 0.9; A
